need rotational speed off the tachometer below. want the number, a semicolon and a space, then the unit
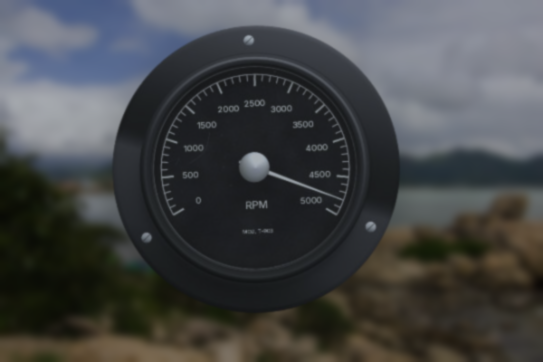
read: 4800; rpm
